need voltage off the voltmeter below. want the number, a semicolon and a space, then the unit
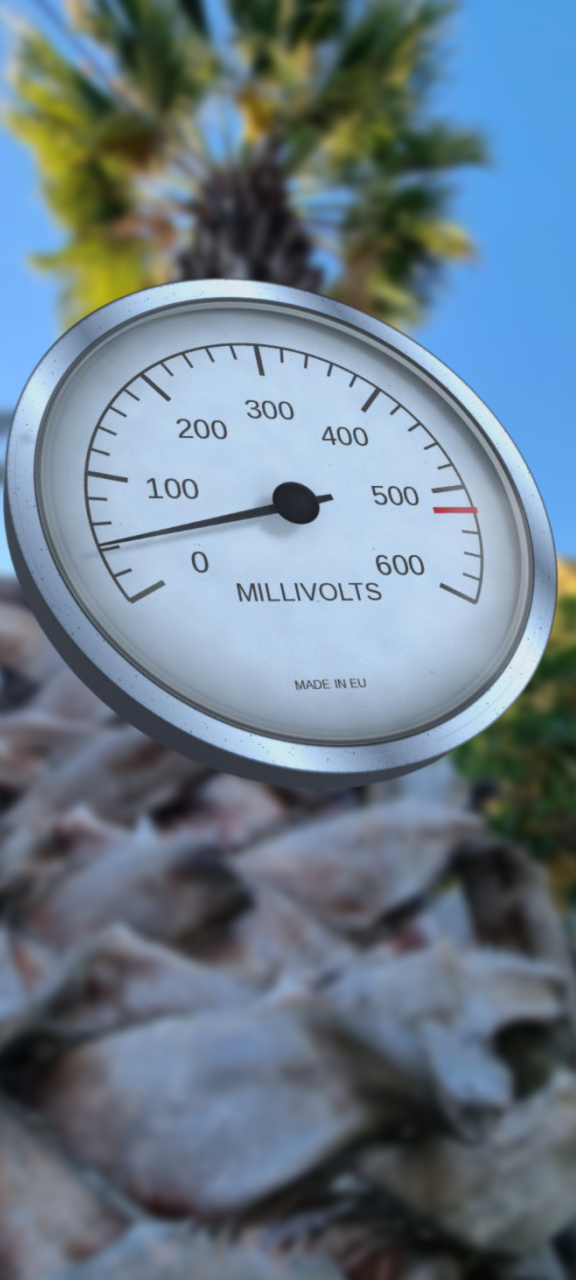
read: 40; mV
